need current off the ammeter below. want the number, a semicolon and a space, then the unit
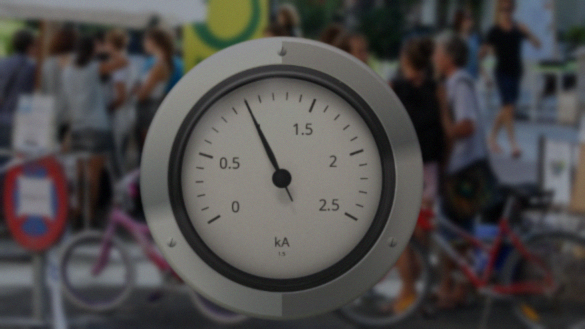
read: 1; kA
